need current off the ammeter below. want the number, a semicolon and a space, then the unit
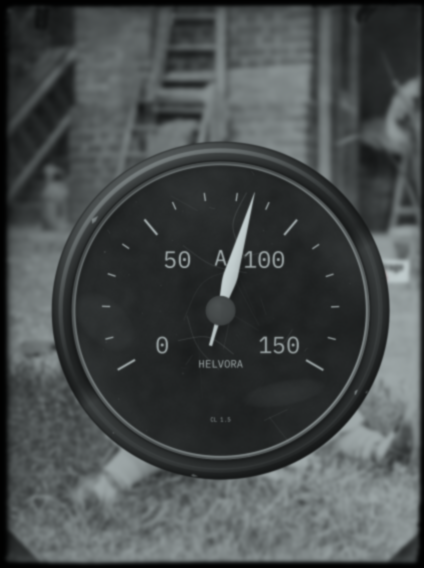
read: 85; A
